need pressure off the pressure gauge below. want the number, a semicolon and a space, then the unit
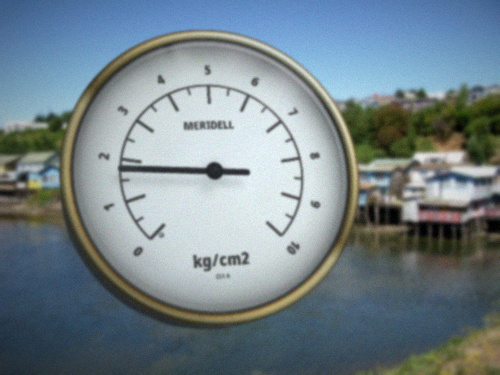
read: 1.75; kg/cm²
